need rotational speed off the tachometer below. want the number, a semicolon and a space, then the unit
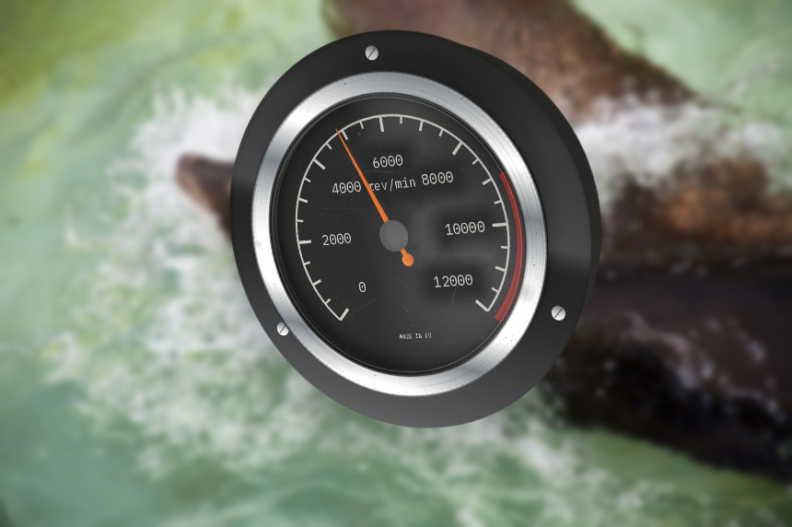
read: 5000; rpm
